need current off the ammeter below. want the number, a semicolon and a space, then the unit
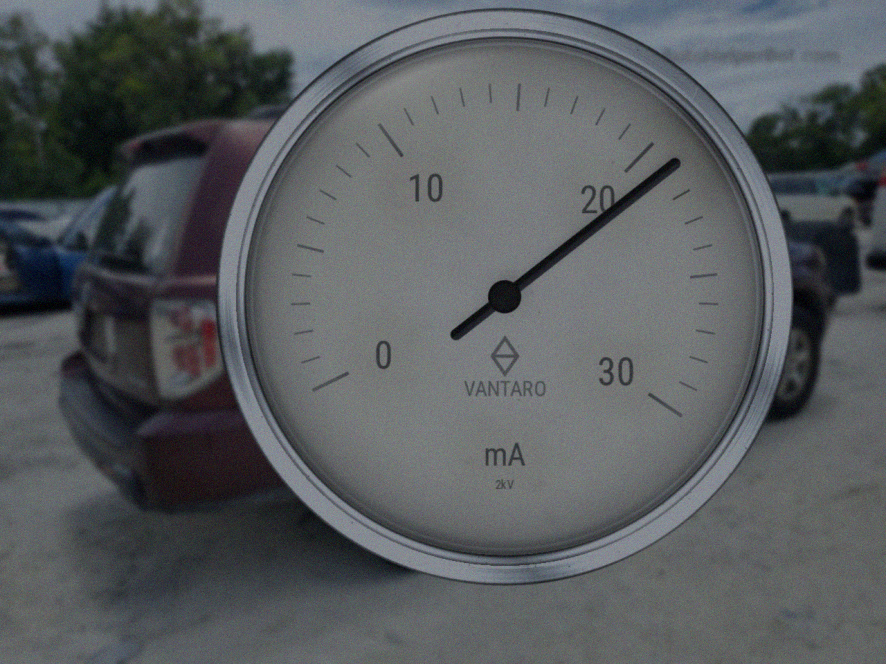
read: 21; mA
